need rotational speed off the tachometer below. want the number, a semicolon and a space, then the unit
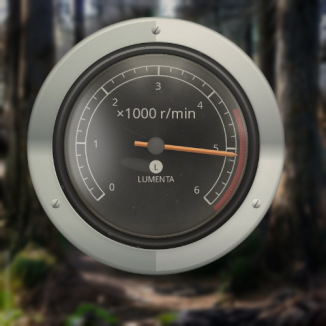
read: 5100; rpm
